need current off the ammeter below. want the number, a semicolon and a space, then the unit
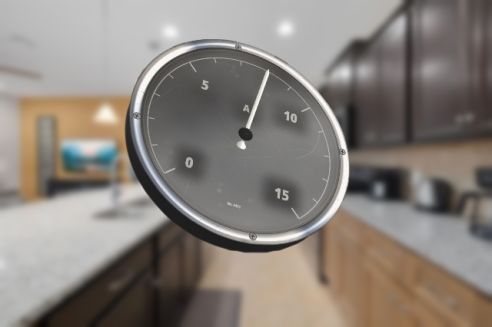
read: 8; A
